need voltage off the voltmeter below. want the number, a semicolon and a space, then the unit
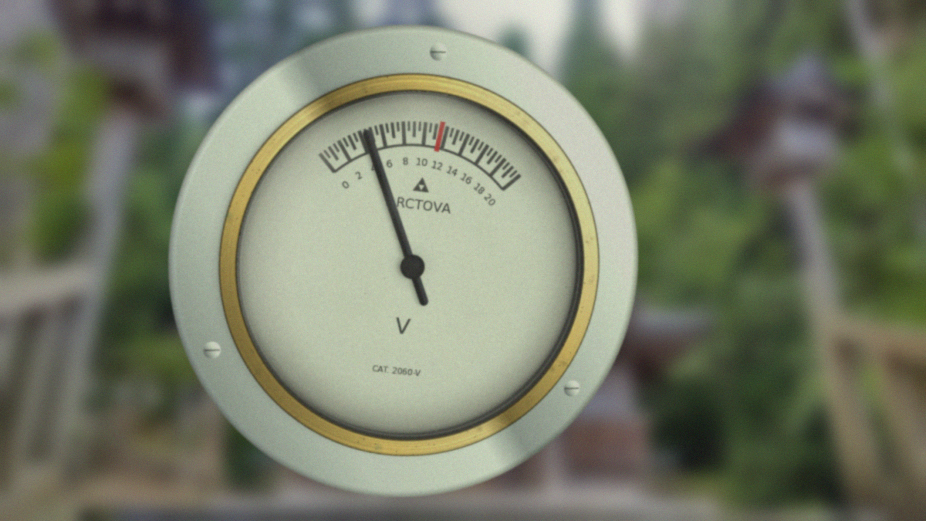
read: 4.5; V
